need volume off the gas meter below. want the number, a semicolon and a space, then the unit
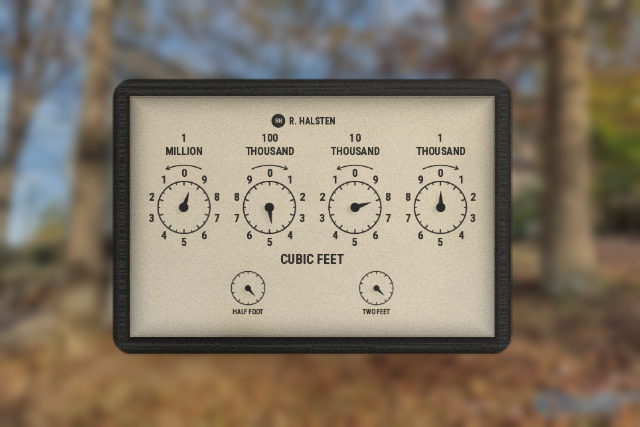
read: 948000; ft³
